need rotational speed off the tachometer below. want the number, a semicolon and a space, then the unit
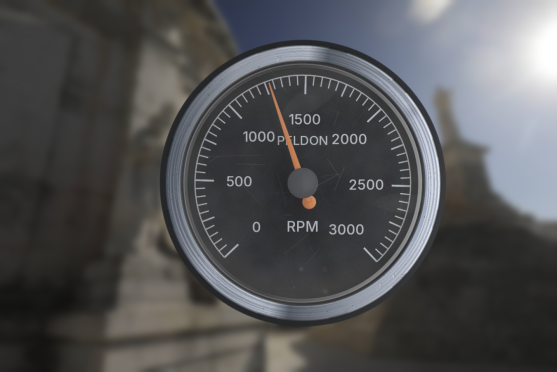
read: 1275; rpm
